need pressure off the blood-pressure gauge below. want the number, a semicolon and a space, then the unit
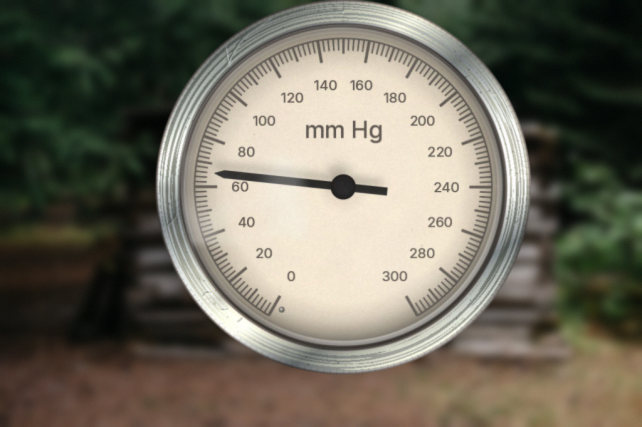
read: 66; mmHg
